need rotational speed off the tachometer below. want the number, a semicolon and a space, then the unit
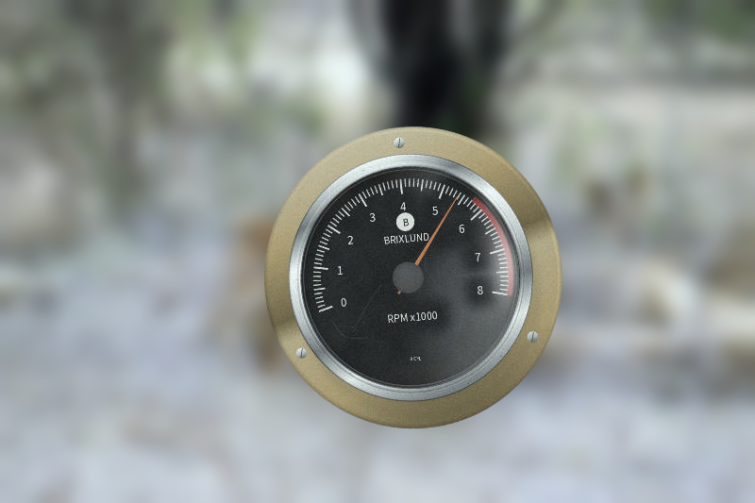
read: 5400; rpm
